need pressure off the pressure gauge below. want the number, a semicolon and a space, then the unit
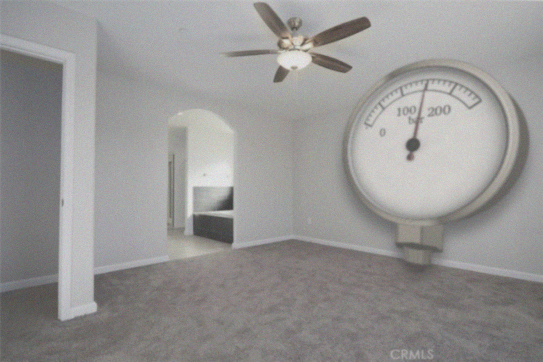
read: 150; bar
